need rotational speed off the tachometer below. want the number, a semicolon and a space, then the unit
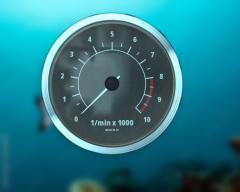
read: 0; rpm
